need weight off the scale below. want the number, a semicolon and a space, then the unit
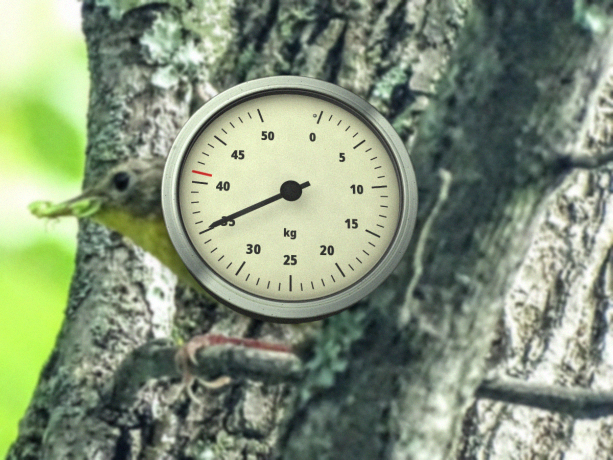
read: 35; kg
